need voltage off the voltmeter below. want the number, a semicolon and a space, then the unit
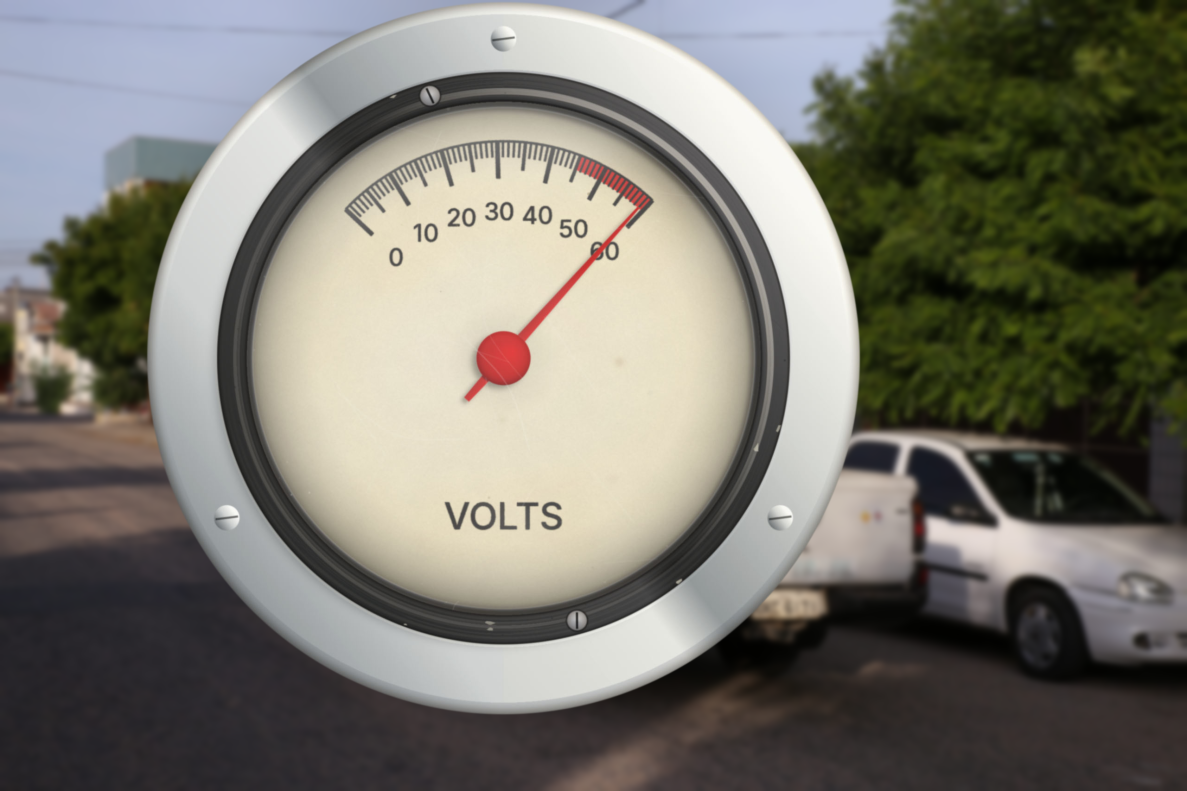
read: 59; V
